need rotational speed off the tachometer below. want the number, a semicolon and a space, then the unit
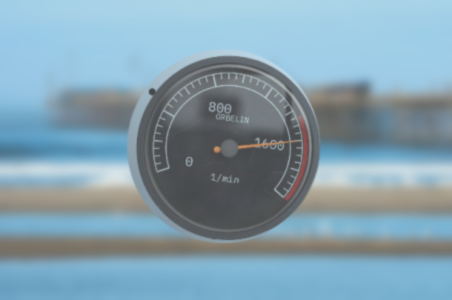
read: 1600; rpm
